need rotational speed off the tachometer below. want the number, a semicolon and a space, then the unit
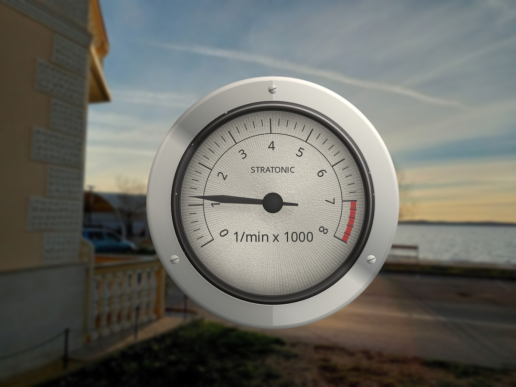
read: 1200; rpm
